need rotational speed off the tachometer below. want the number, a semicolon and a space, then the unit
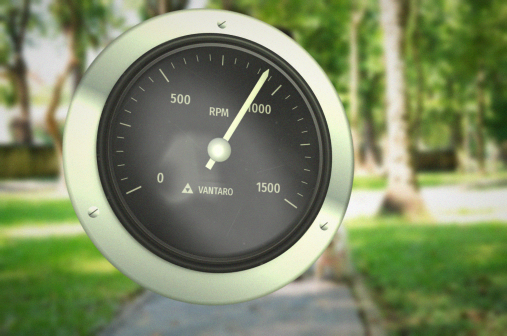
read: 925; rpm
